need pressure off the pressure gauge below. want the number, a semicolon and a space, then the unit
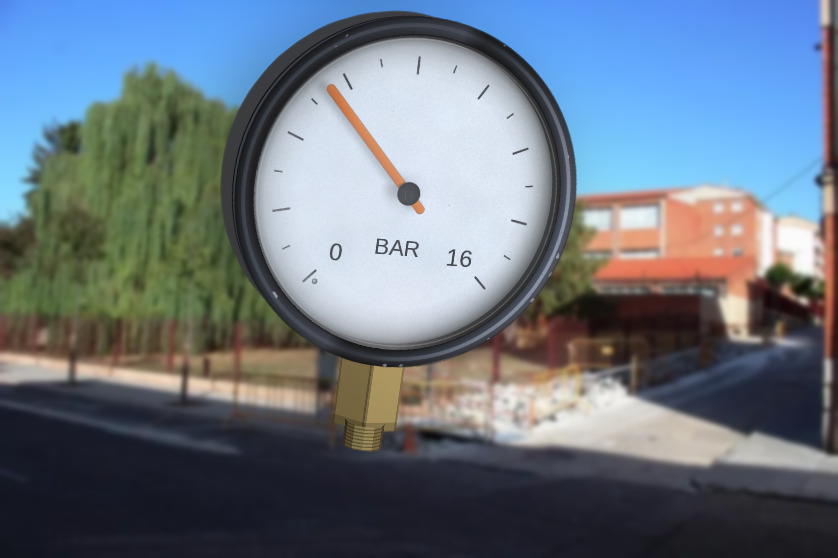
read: 5.5; bar
